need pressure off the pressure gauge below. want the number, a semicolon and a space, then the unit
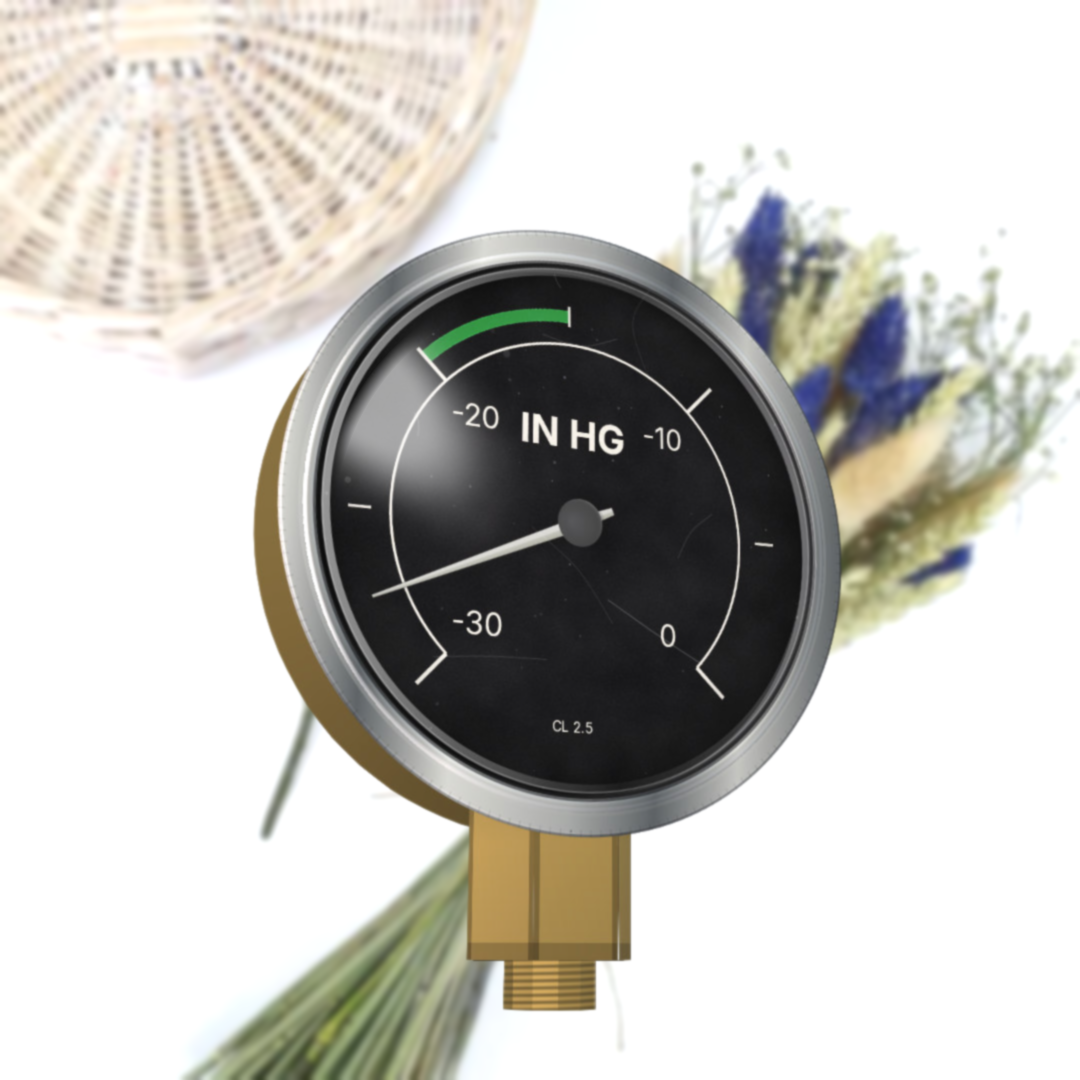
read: -27.5; inHg
